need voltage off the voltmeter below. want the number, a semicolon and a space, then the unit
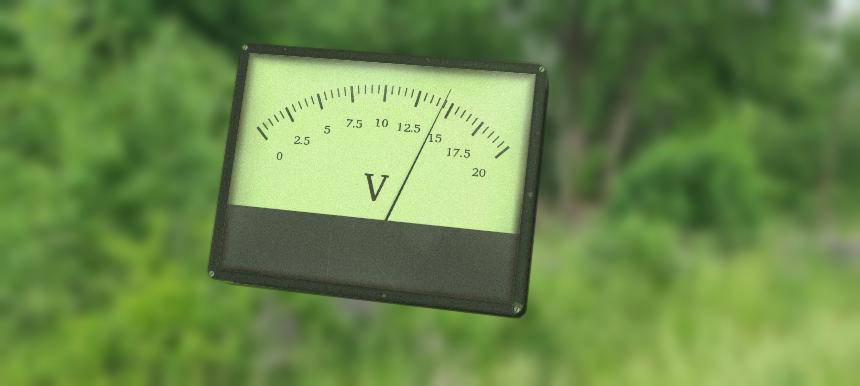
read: 14.5; V
